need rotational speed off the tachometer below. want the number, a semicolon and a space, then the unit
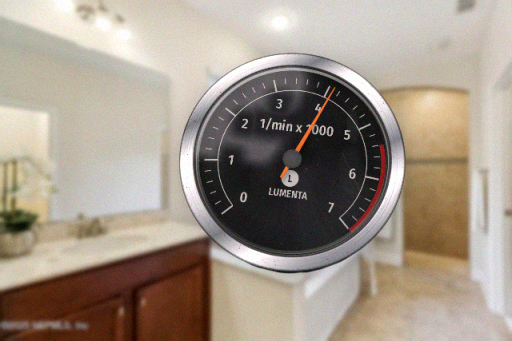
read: 4100; rpm
